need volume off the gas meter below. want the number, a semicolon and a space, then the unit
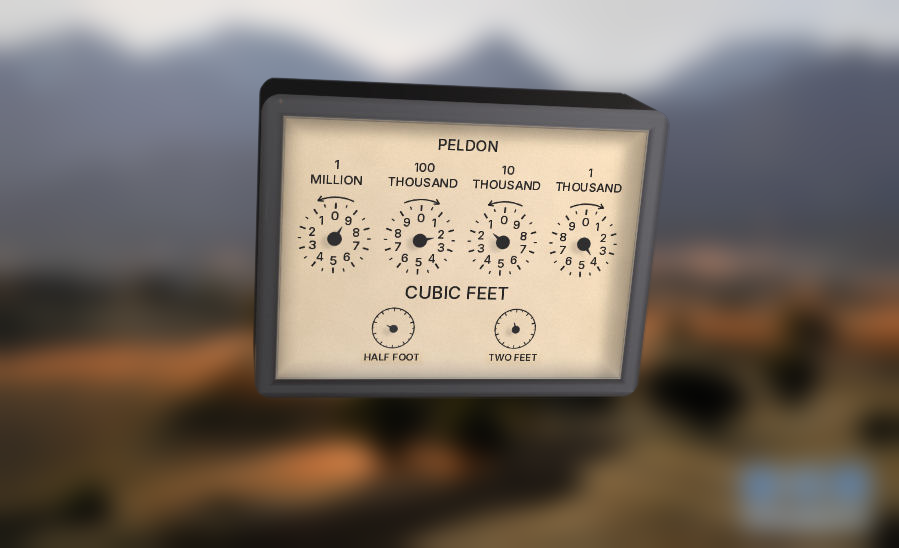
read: 921400; ft³
